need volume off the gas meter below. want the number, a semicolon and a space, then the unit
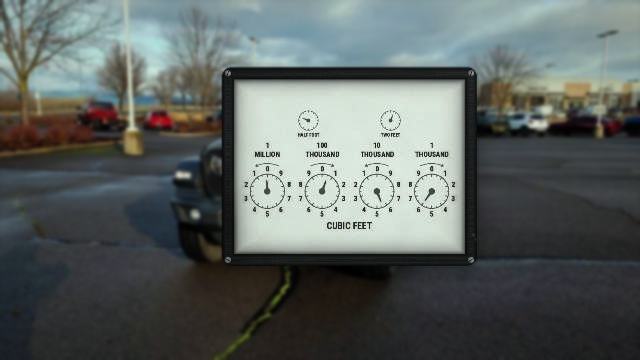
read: 5600; ft³
